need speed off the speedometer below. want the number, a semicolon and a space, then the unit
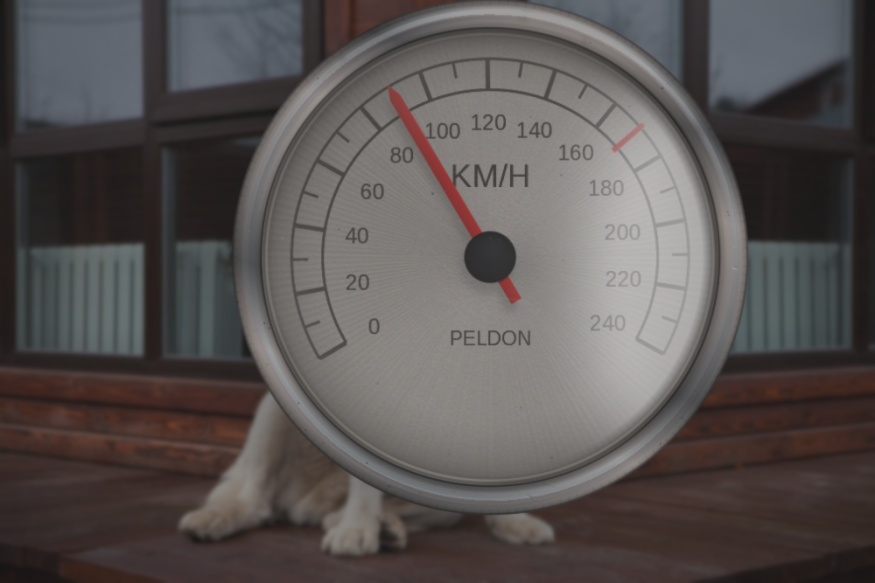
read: 90; km/h
